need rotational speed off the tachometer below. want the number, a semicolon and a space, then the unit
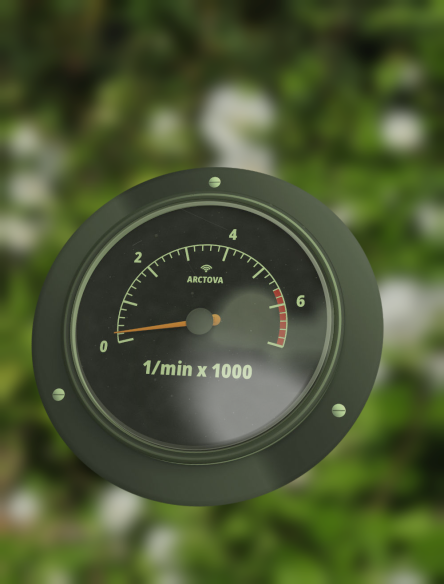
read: 200; rpm
